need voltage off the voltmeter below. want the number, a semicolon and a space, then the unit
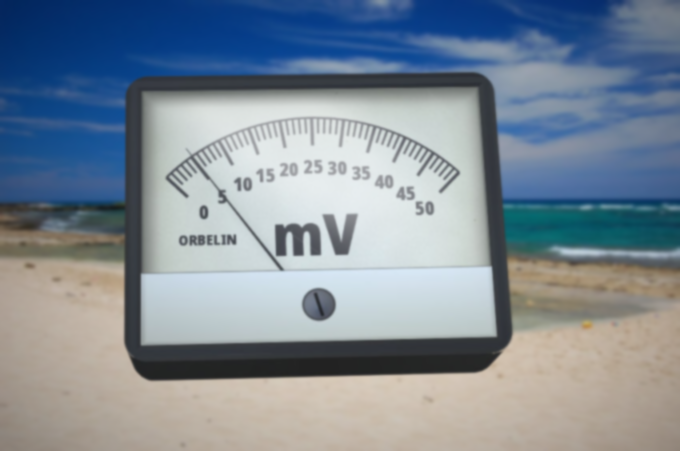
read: 5; mV
